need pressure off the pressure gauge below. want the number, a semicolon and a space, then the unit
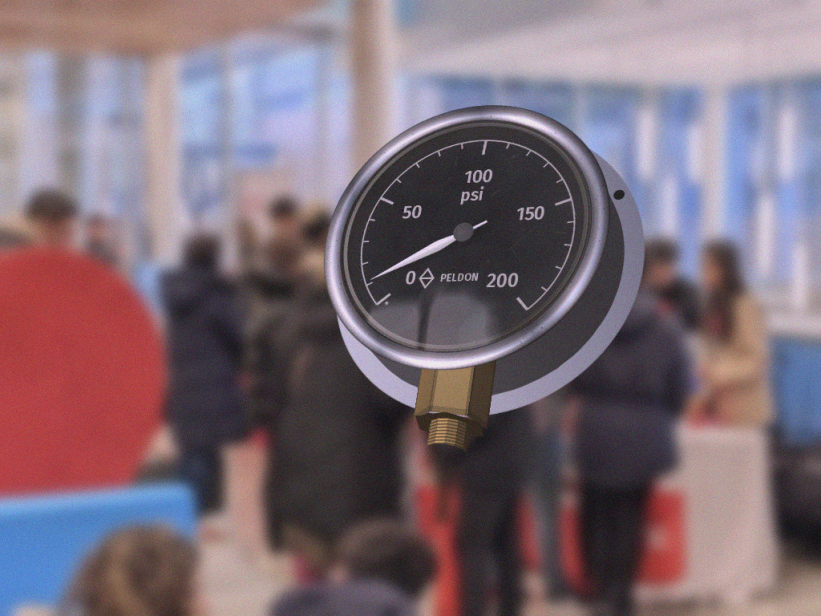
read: 10; psi
